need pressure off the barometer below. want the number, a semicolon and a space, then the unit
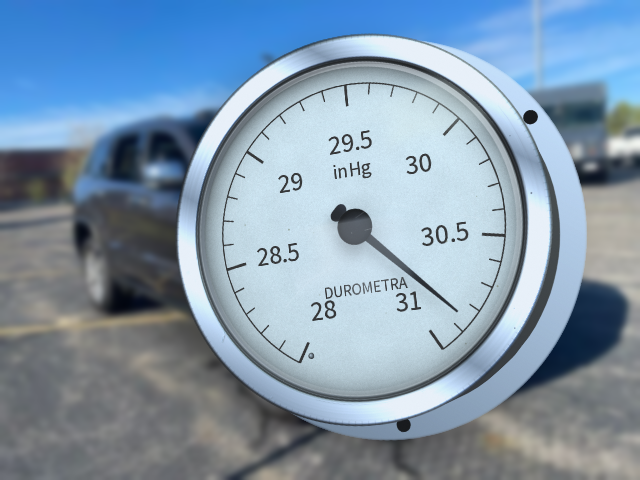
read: 30.85; inHg
